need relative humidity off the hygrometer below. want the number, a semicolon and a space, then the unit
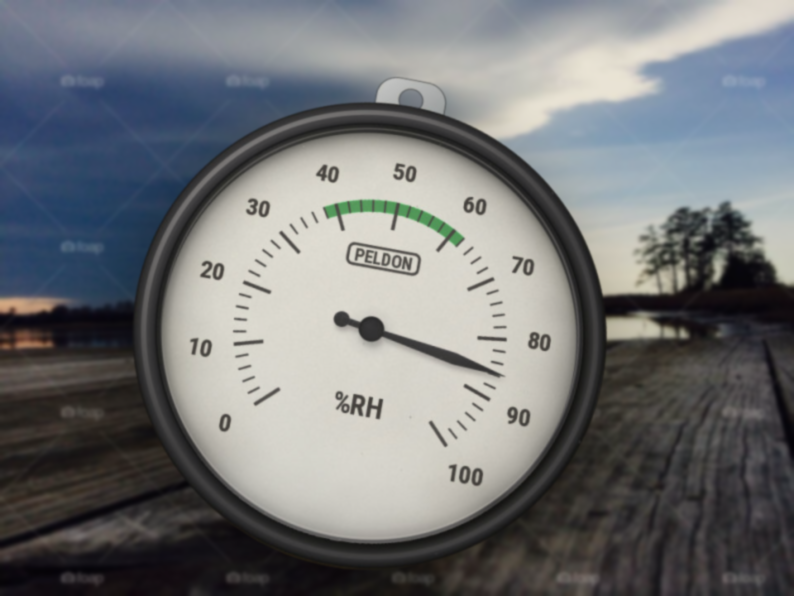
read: 86; %
